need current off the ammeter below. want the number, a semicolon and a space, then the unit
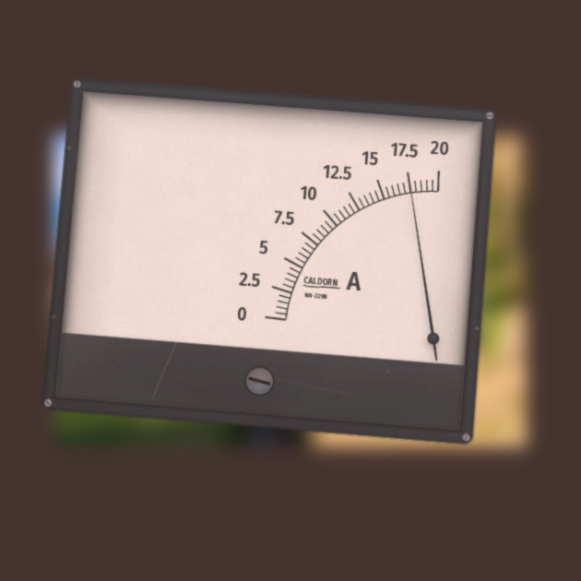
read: 17.5; A
